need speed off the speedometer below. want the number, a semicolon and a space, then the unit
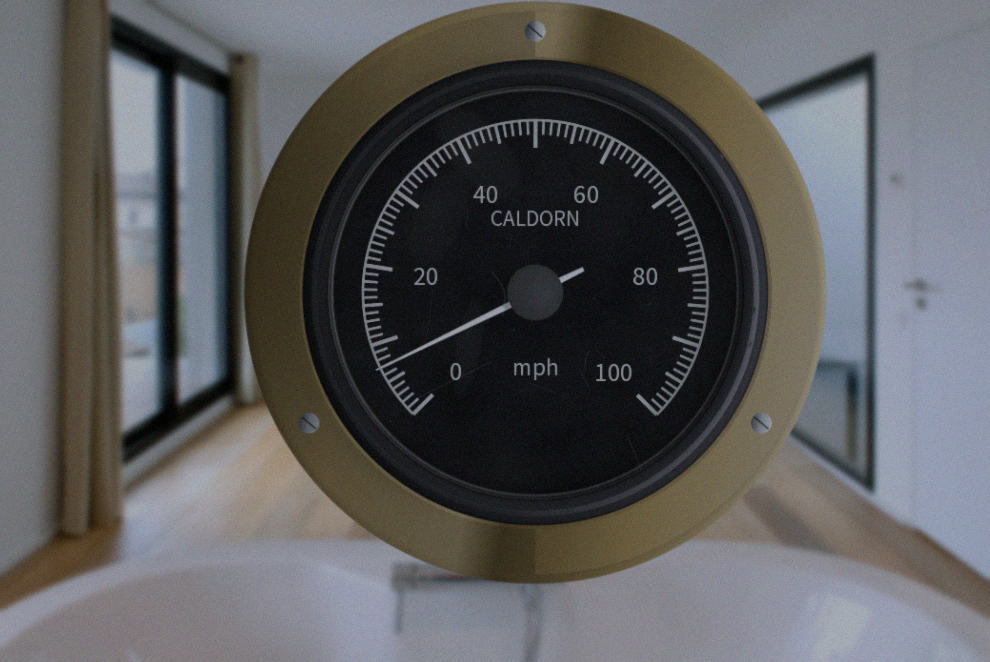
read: 7; mph
